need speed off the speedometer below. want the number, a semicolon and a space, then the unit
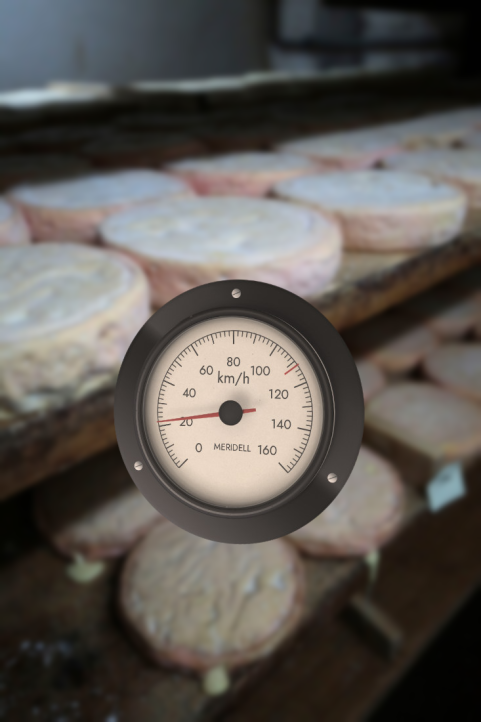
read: 22; km/h
